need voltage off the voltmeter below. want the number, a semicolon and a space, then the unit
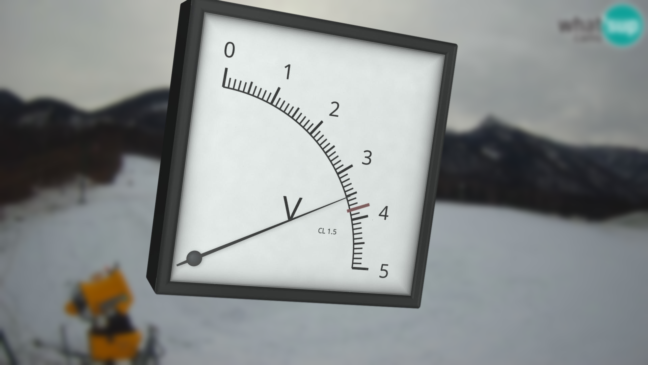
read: 3.5; V
